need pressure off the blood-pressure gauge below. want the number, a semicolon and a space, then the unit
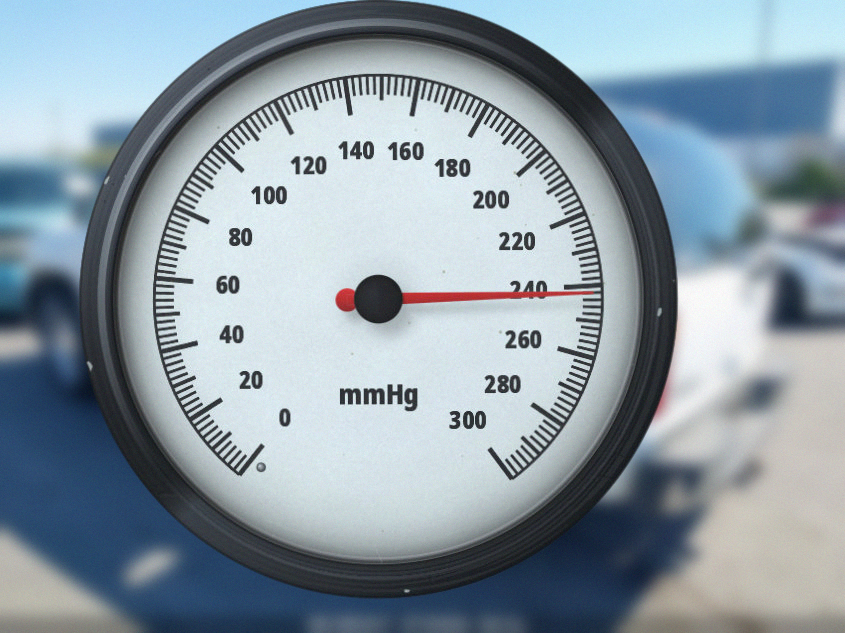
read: 242; mmHg
